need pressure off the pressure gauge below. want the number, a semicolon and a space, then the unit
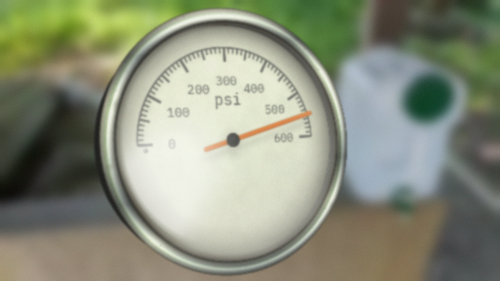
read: 550; psi
